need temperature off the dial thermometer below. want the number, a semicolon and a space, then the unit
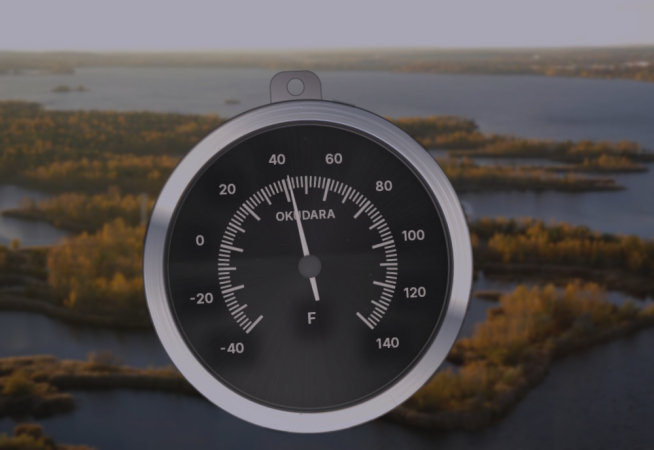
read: 42; °F
